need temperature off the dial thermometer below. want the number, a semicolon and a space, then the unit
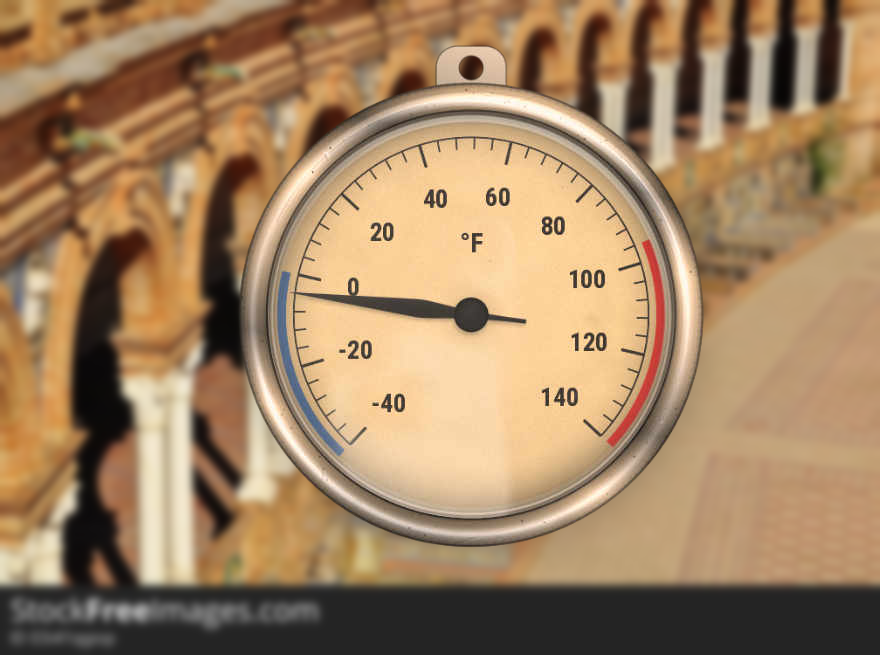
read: -4; °F
